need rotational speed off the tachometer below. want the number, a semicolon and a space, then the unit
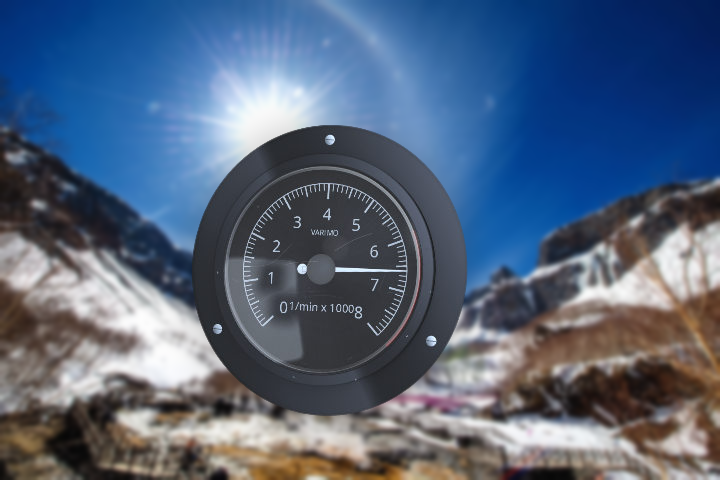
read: 6600; rpm
